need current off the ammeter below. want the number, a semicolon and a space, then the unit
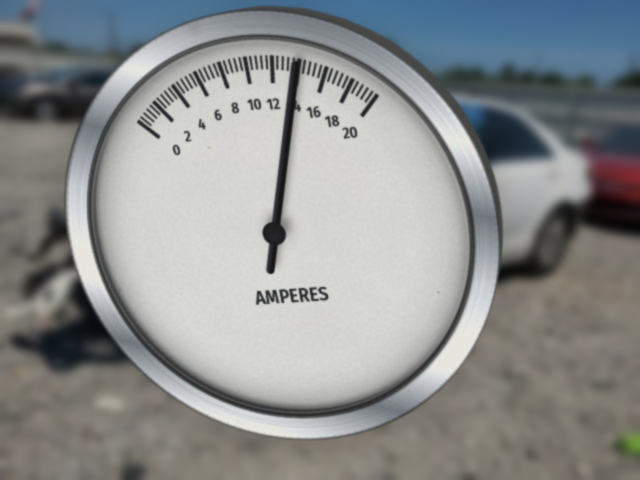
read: 14; A
